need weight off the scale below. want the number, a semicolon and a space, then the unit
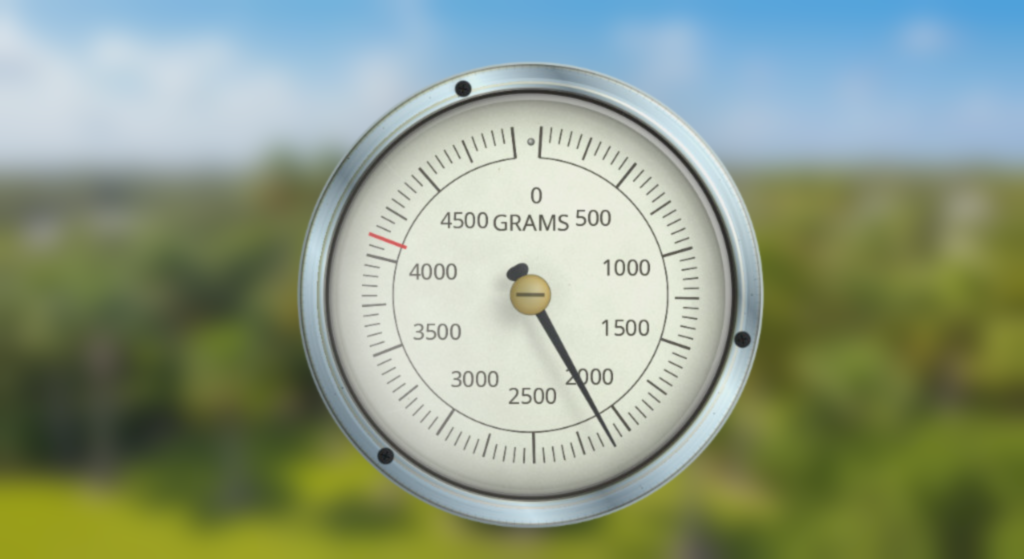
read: 2100; g
